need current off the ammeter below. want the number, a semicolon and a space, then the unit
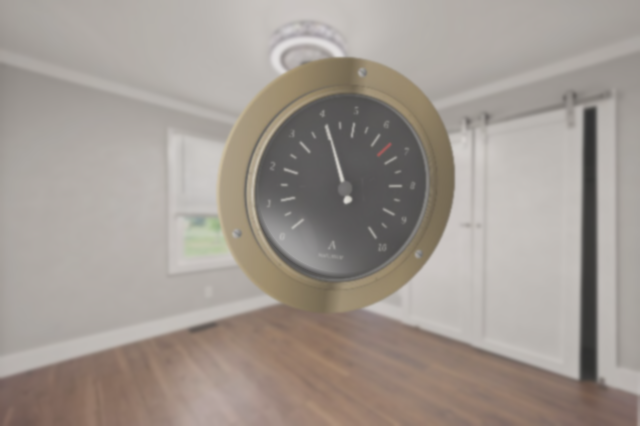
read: 4; A
